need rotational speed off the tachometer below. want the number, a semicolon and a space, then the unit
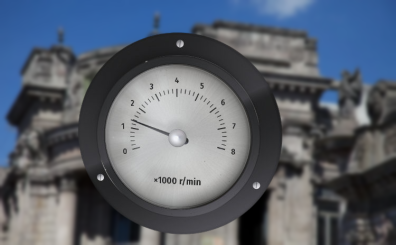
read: 1400; rpm
